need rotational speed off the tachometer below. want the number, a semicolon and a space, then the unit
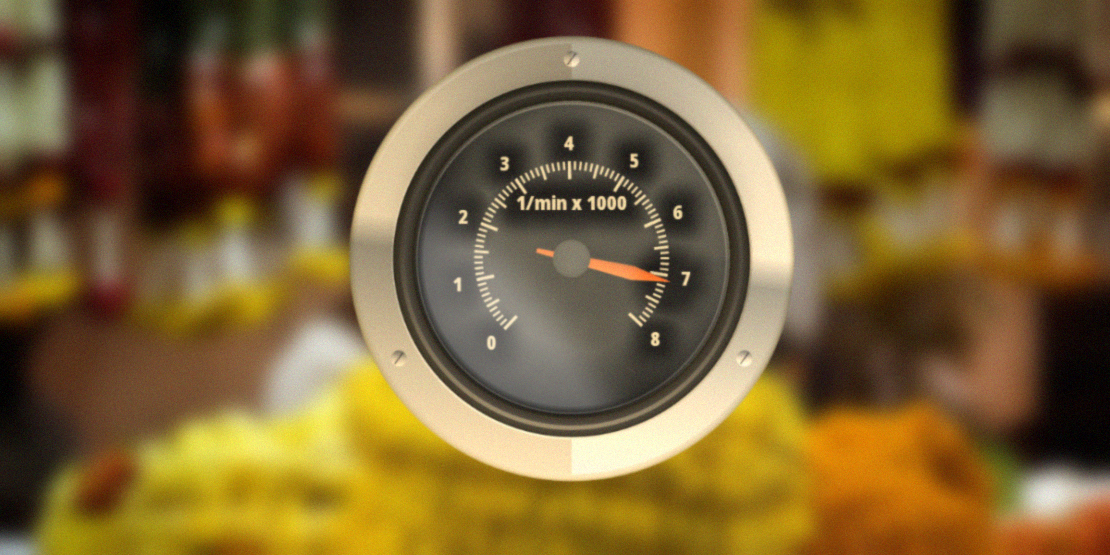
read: 7100; rpm
